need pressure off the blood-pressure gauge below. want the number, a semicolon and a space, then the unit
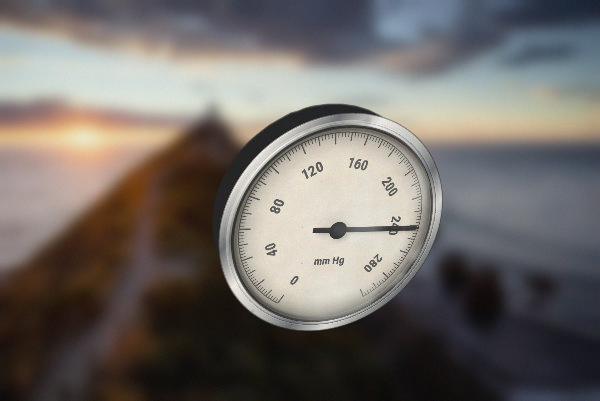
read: 240; mmHg
